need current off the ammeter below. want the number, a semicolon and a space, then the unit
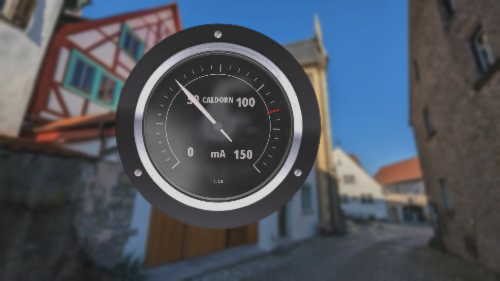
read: 50; mA
